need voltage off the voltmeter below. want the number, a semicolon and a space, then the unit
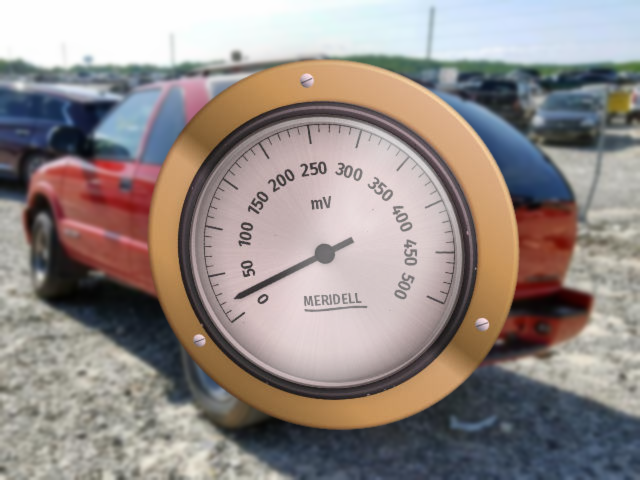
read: 20; mV
